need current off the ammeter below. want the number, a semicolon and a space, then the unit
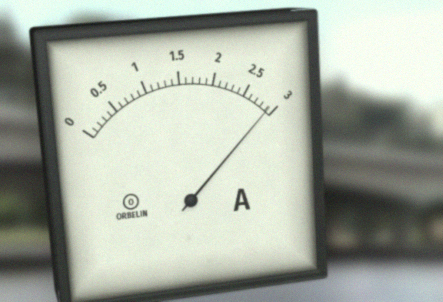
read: 2.9; A
